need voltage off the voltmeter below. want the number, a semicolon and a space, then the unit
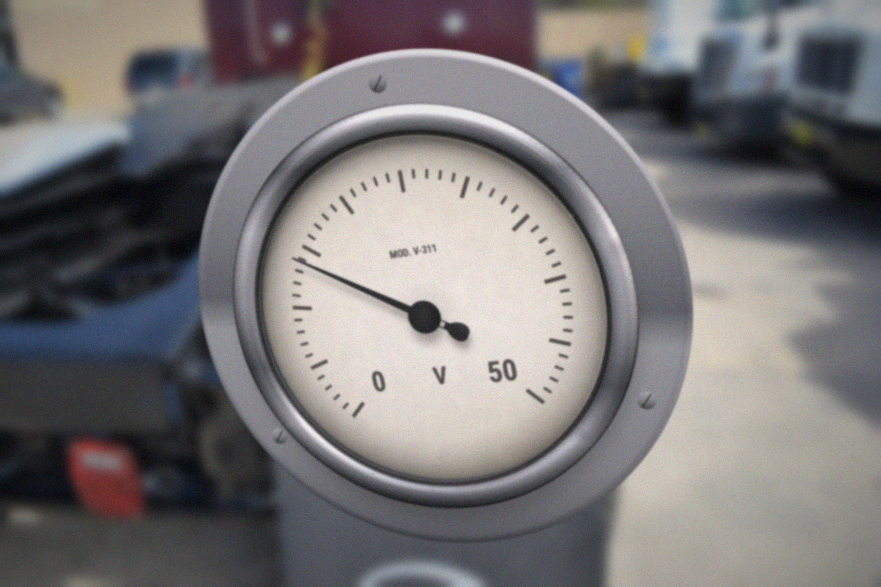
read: 14; V
